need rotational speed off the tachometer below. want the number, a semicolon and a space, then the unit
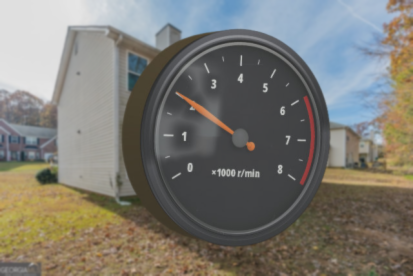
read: 2000; rpm
